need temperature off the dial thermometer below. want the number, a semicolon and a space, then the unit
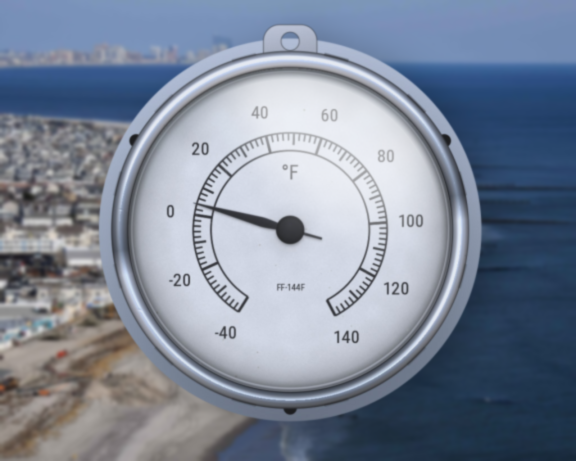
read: 4; °F
